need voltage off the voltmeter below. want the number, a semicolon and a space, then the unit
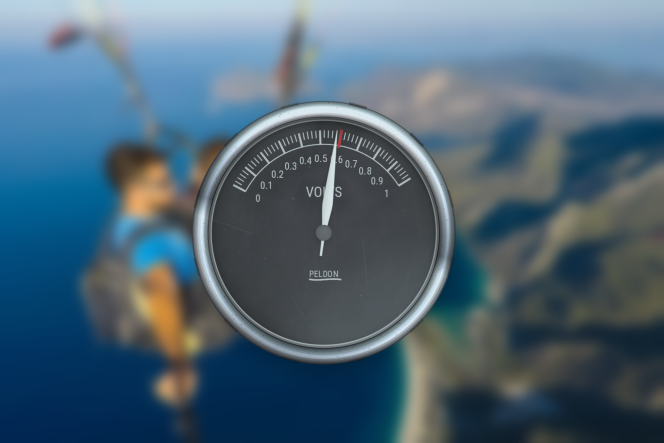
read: 0.58; V
